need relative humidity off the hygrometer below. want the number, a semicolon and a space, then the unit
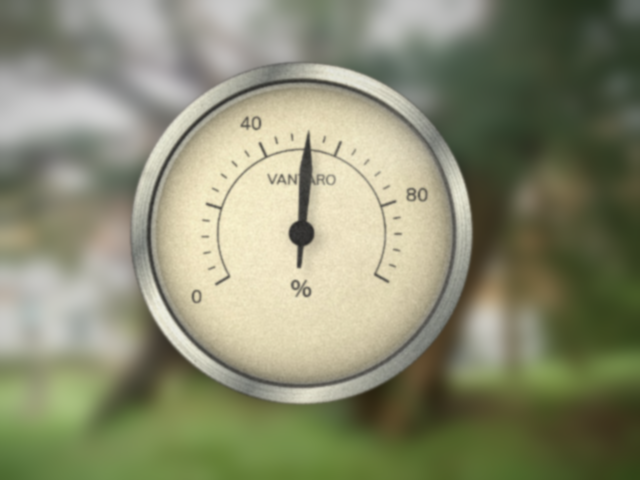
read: 52; %
